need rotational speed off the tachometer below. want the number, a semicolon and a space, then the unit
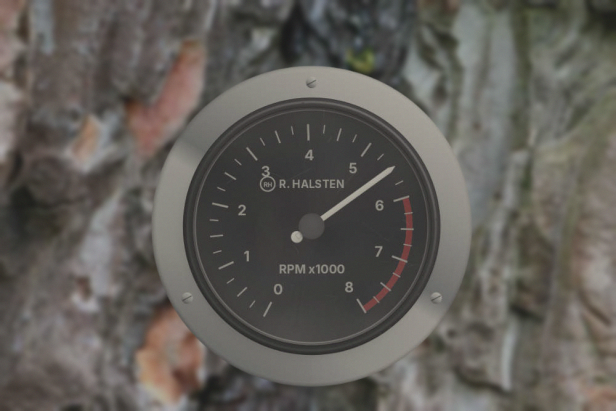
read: 5500; rpm
